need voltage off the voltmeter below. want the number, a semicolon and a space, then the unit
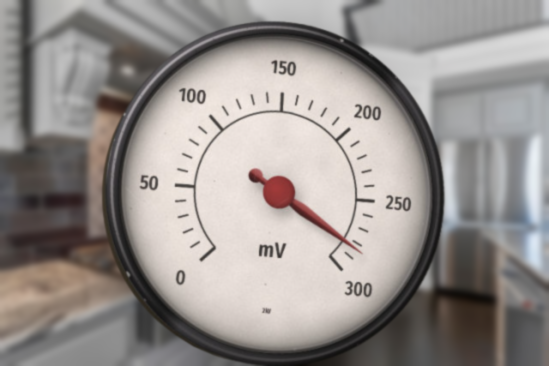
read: 285; mV
